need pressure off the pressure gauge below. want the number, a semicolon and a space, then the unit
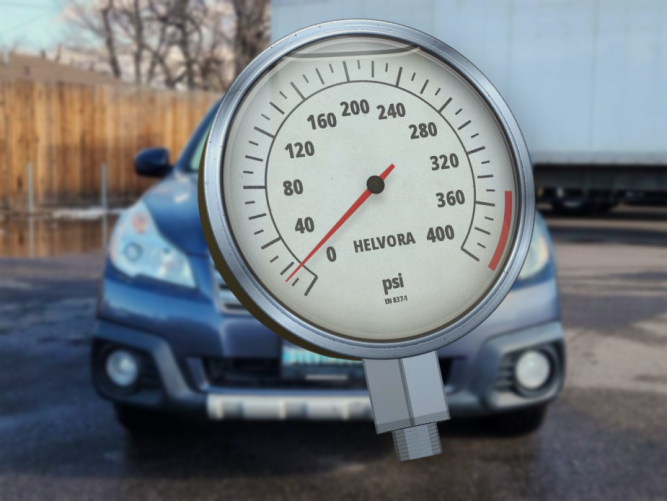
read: 15; psi
